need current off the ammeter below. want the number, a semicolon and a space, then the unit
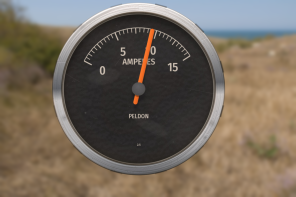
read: 9.5; A
